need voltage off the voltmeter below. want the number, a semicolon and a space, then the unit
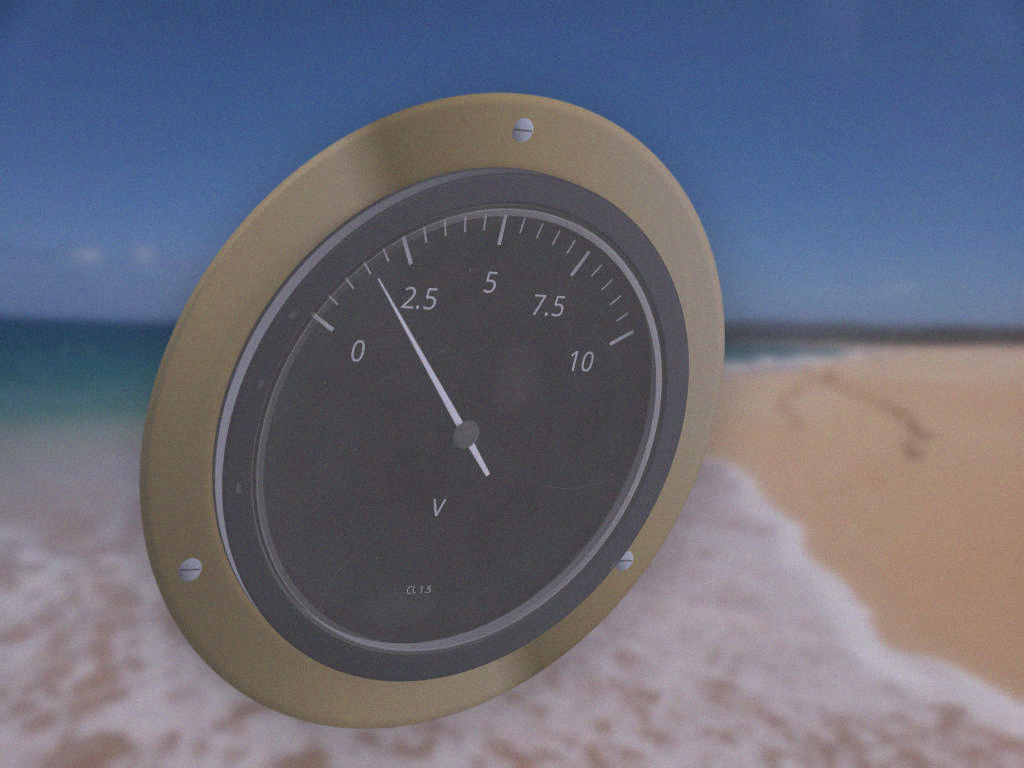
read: 1.5; V
